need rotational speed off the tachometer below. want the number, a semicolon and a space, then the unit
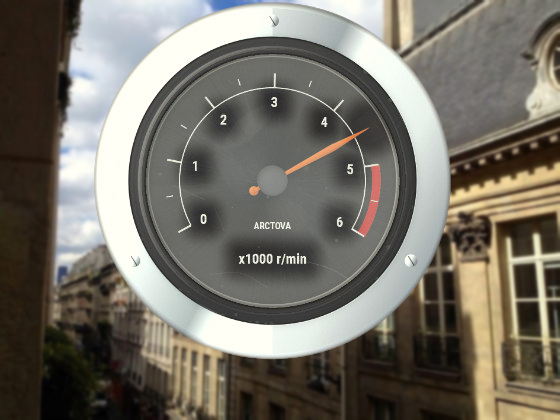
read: 4500; rpm
